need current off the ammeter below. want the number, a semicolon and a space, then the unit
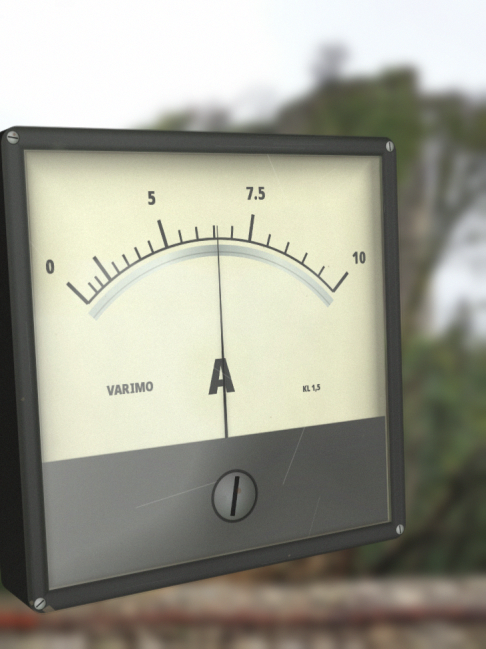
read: 6.5; A
